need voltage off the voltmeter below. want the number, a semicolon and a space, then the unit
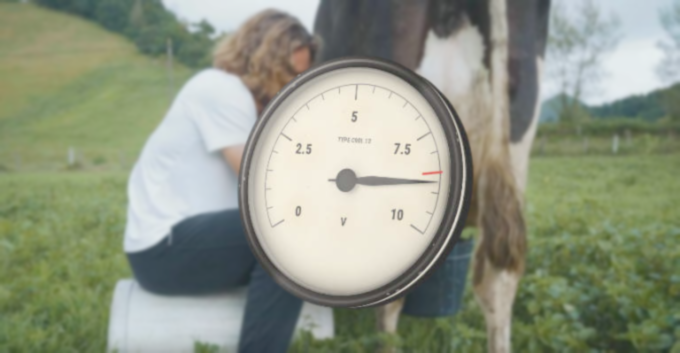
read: 8.75; V
